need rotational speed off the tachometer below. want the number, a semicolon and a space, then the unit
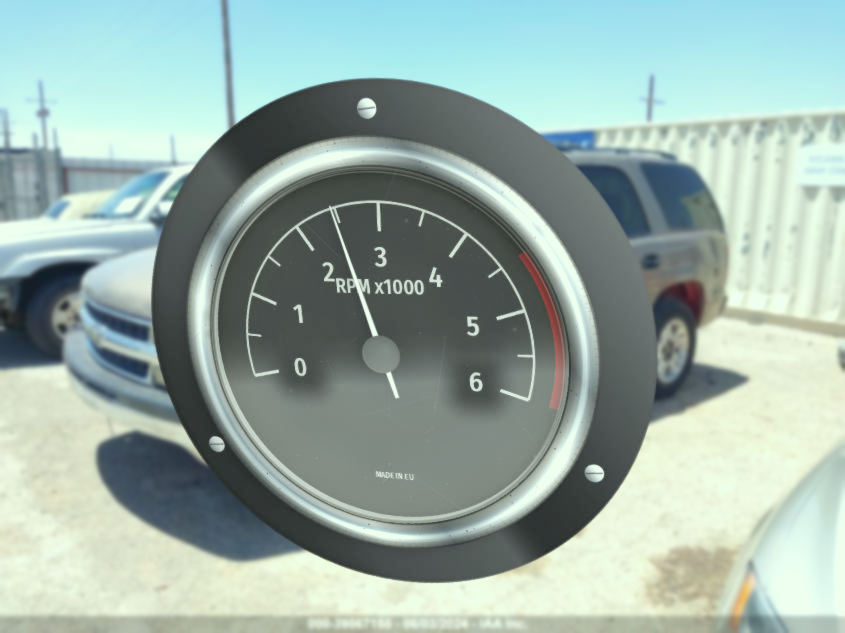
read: 2500; rpm
